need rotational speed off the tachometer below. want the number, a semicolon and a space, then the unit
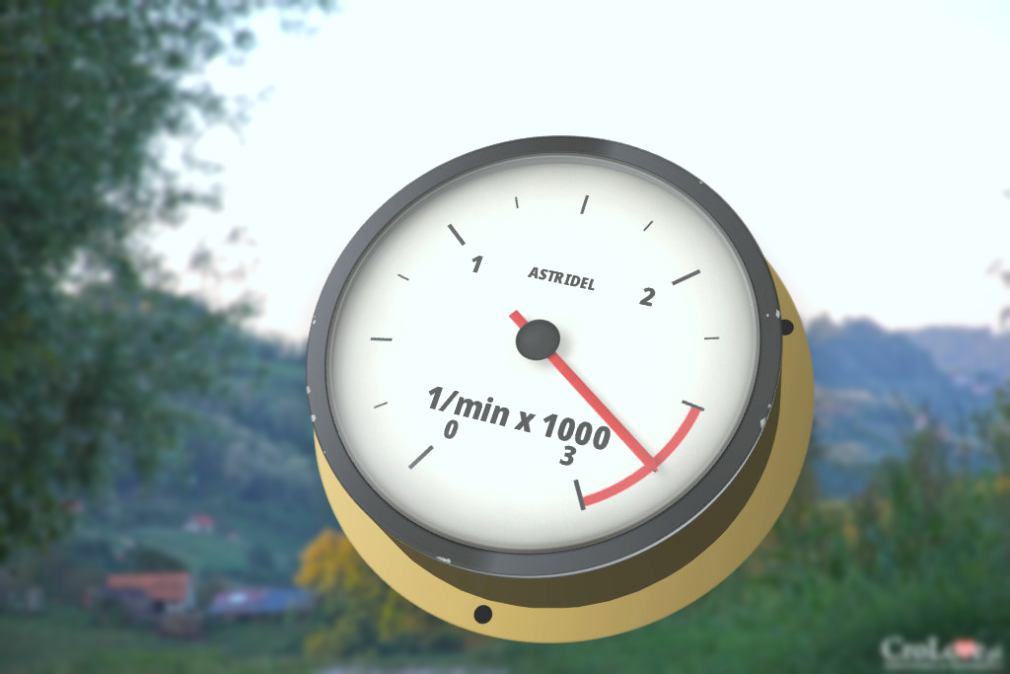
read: 2750; rpm
